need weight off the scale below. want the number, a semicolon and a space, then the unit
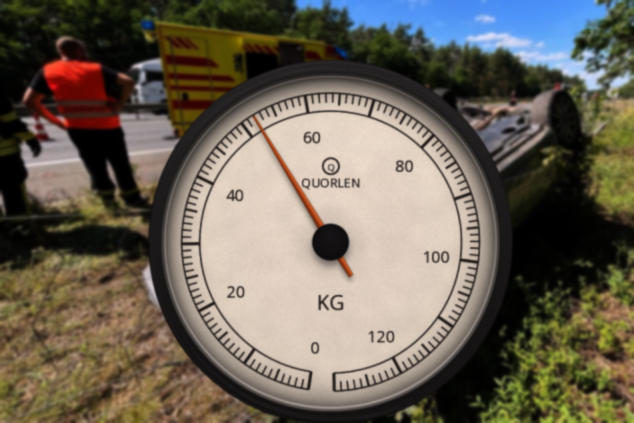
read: 52; kg
